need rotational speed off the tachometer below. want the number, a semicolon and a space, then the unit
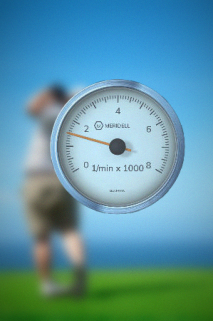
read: 1500; rpm
